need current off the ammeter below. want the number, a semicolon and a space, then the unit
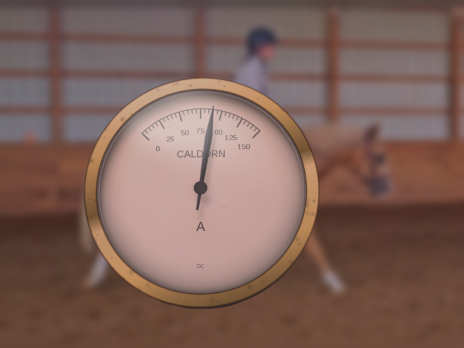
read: 90; A
